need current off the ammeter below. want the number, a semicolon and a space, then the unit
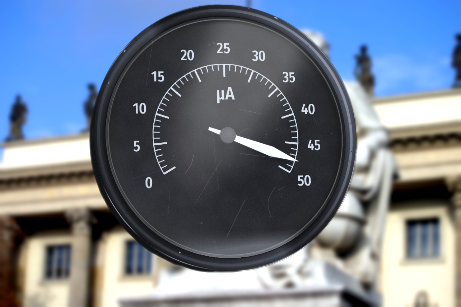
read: 48; µA
